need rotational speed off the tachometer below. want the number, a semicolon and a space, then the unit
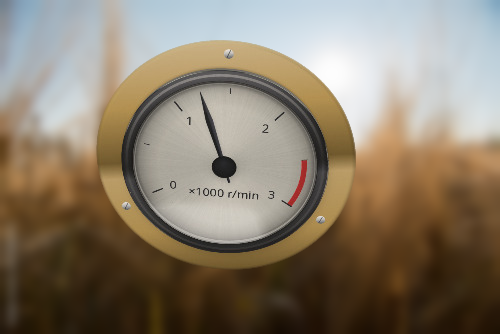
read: 1250; rpm
